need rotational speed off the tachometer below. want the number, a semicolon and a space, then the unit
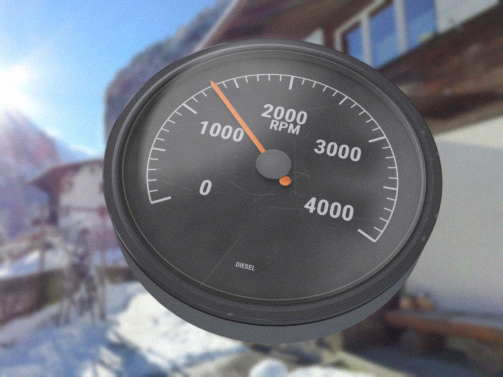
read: 1300; rpm
